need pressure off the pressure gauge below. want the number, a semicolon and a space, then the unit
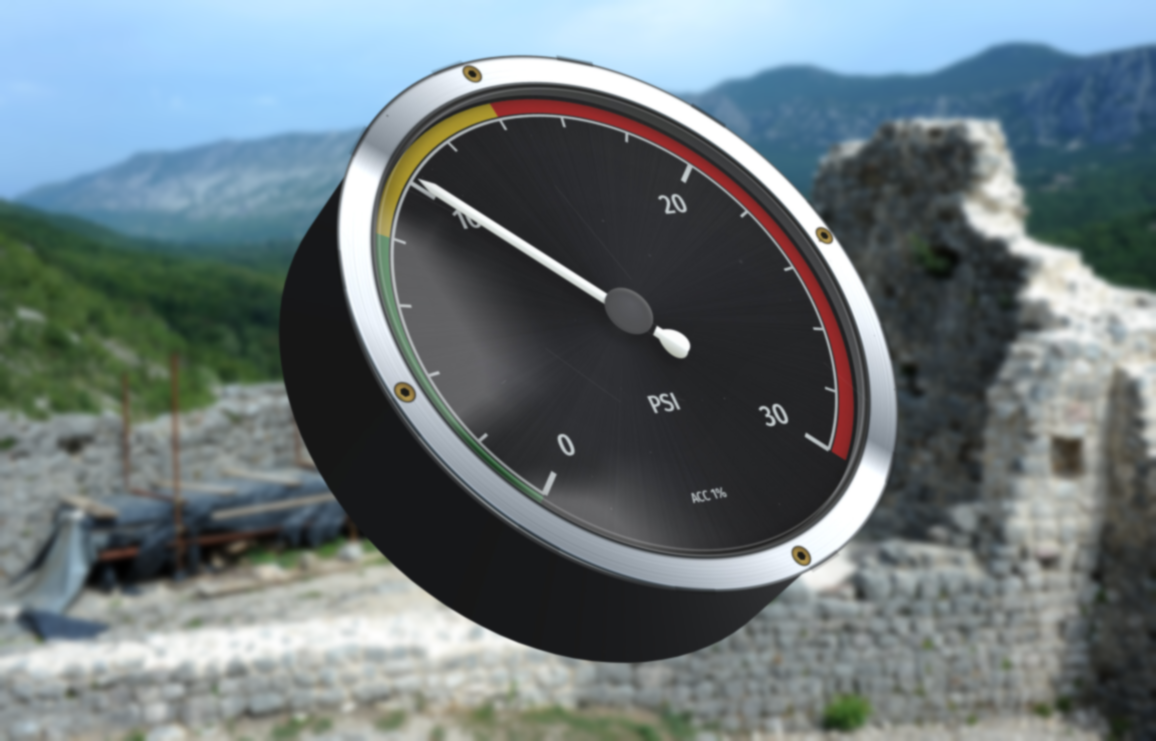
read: 10; psi
